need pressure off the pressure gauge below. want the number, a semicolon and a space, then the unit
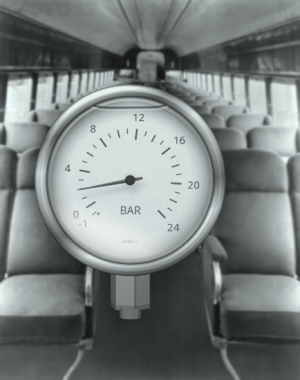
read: 2; bar
